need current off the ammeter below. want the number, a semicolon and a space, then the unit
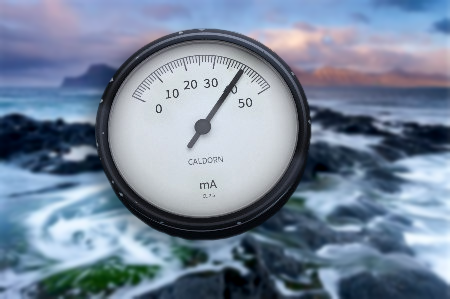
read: 40; mA
